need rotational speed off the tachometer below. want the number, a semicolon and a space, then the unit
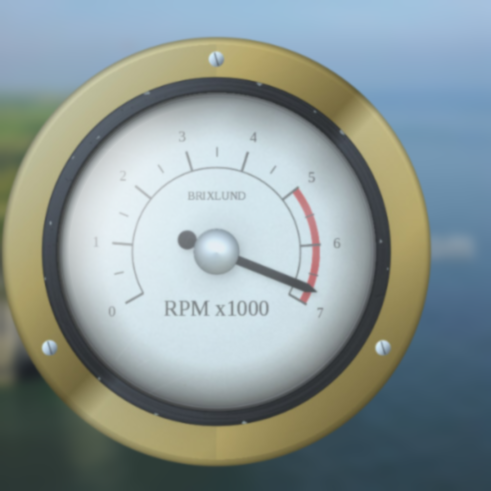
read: 6750; rpm
